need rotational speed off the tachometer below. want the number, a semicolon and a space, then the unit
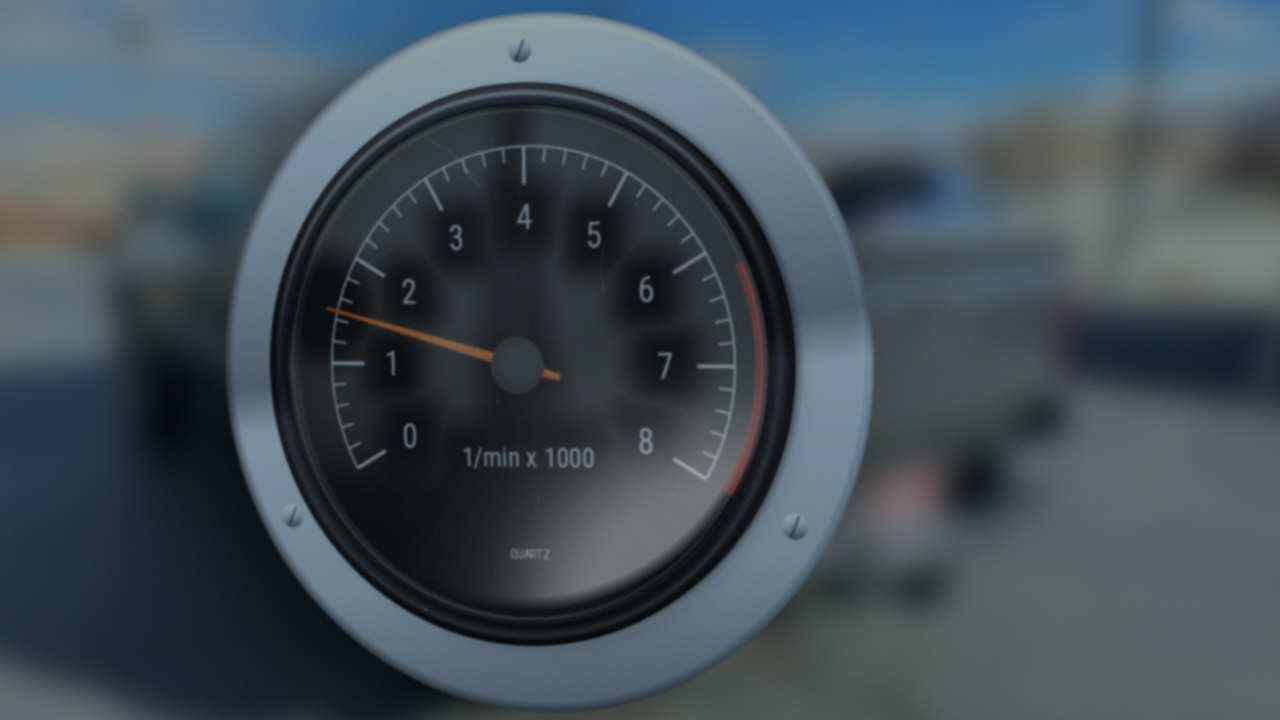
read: 1500; rpm
